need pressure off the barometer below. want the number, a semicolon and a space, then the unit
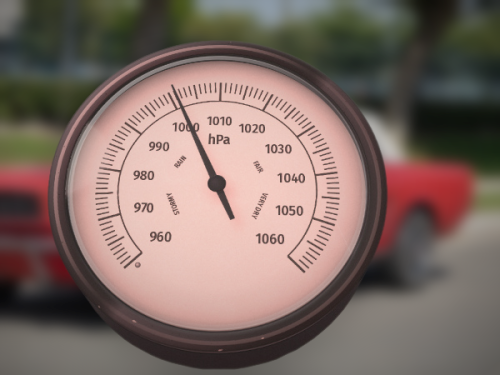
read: 1001; hPa
